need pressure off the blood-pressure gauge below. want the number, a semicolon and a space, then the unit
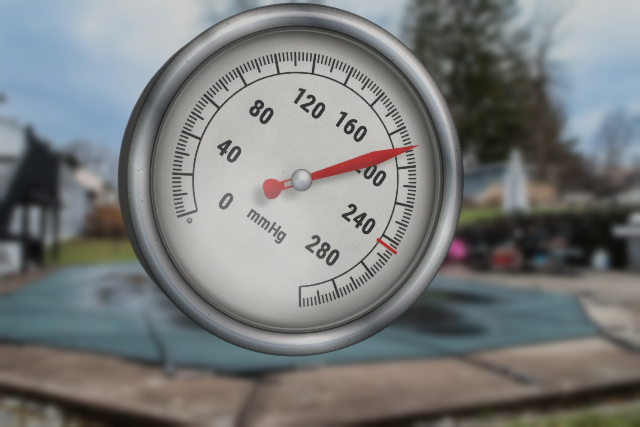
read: 190; mmHg
